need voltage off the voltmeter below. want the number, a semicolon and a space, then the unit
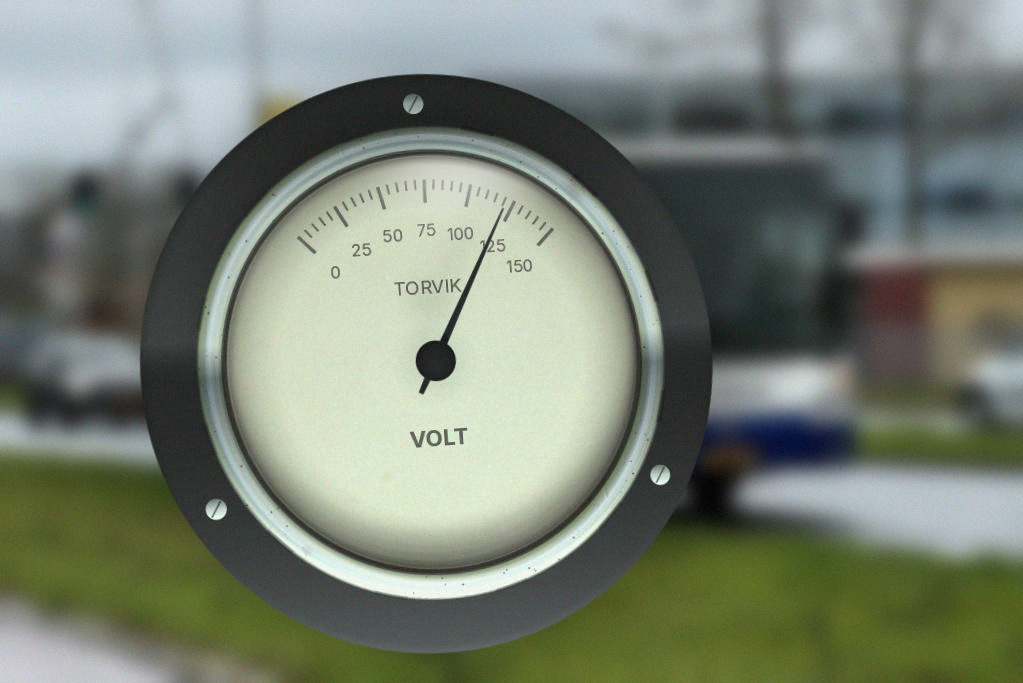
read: 120; V
